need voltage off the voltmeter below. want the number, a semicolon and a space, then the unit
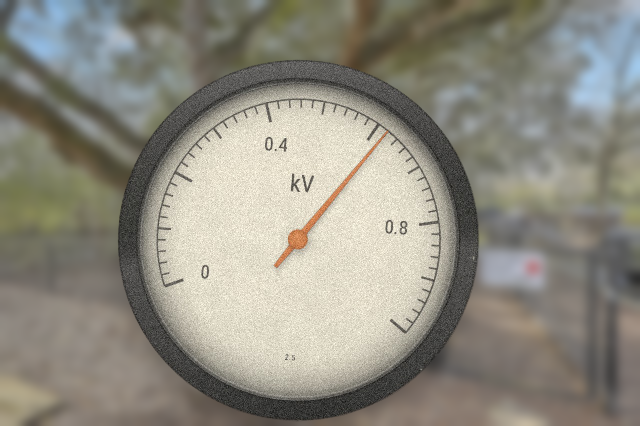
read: 0.62; kV
